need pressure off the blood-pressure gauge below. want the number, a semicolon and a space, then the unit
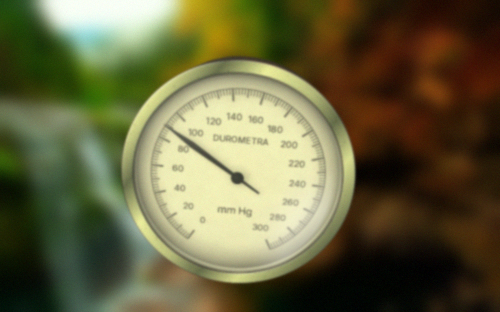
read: 90; mmHg
